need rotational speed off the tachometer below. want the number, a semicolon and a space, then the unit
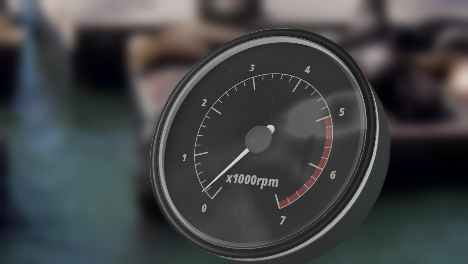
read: 200; rpm
